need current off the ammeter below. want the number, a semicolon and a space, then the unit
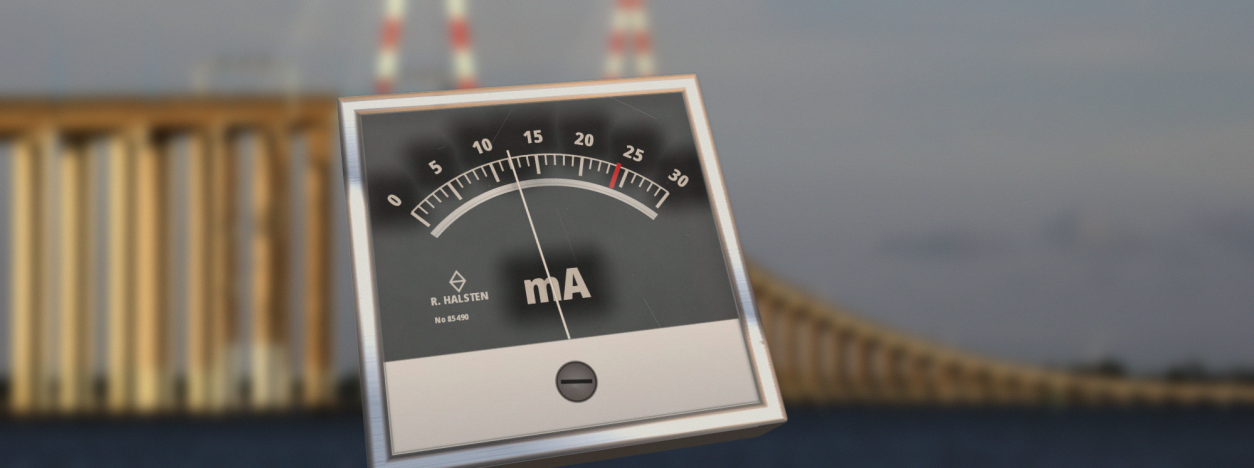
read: 12; mA
